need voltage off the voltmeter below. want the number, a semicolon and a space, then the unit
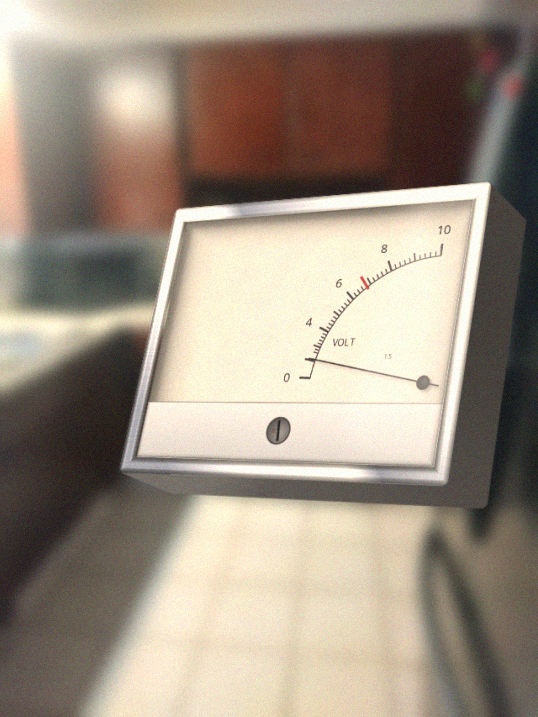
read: 2; V
